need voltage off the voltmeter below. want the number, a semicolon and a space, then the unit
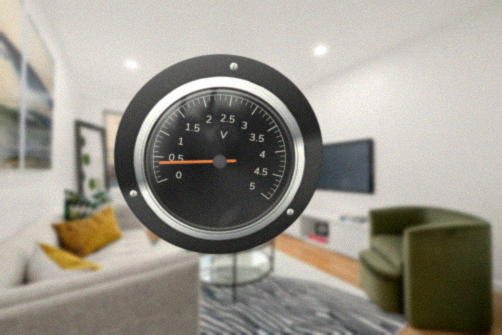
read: 0.4; V
